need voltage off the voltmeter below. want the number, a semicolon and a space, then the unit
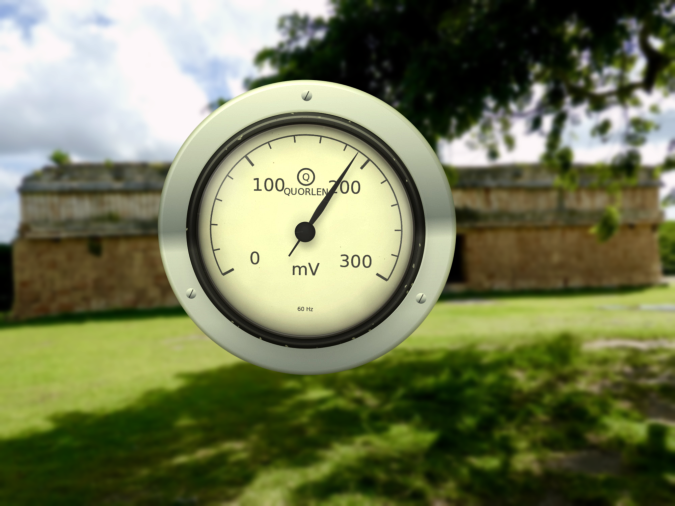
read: 190; mV
